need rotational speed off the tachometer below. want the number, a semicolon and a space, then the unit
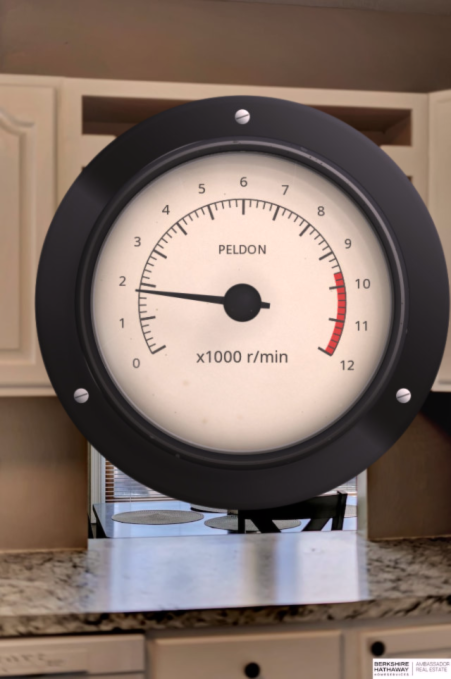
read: 1800; rpm
